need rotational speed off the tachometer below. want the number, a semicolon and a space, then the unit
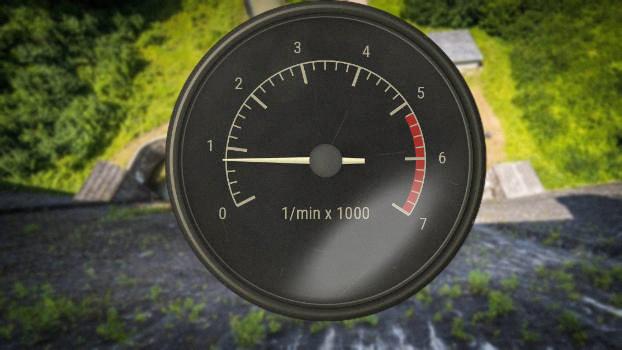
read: 800; rpm
